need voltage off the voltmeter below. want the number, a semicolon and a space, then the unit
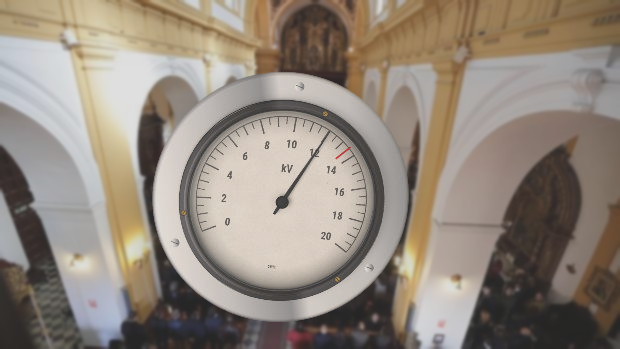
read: 12; kV
